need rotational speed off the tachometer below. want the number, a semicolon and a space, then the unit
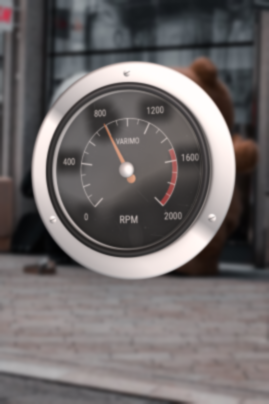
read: 800; rpm
